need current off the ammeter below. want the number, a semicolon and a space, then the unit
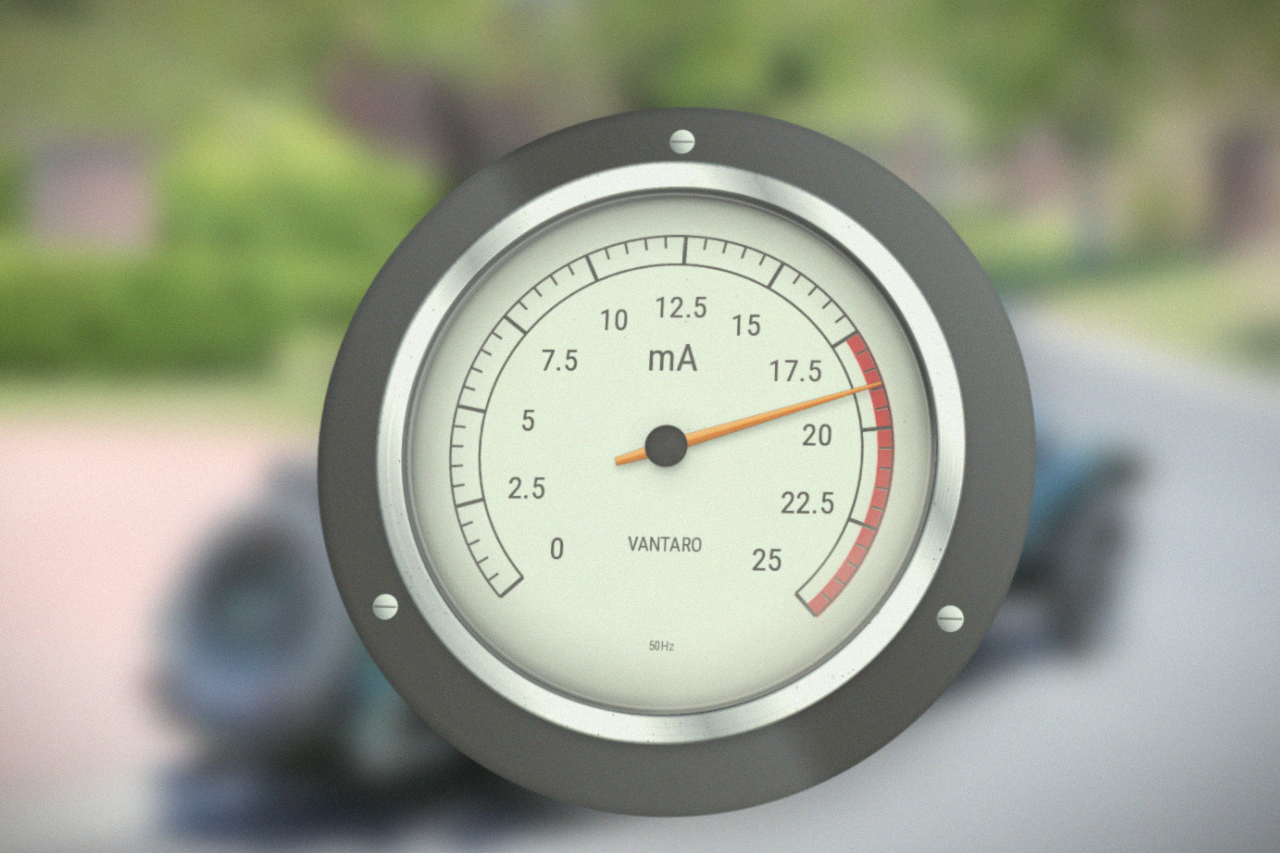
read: 19; mA
